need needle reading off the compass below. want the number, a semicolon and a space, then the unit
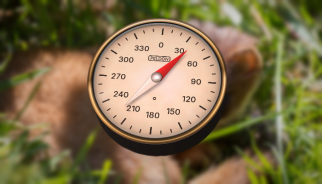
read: 40; °
